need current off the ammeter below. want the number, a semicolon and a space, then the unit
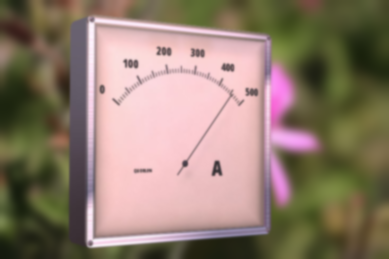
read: 450; A
